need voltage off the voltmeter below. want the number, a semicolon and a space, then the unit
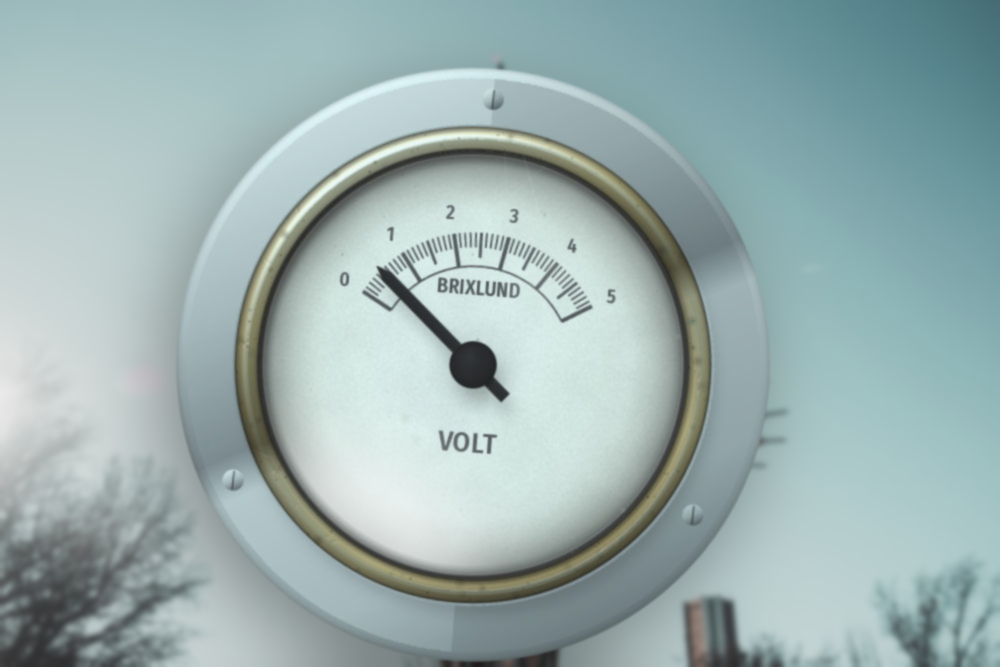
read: 0.5; V
